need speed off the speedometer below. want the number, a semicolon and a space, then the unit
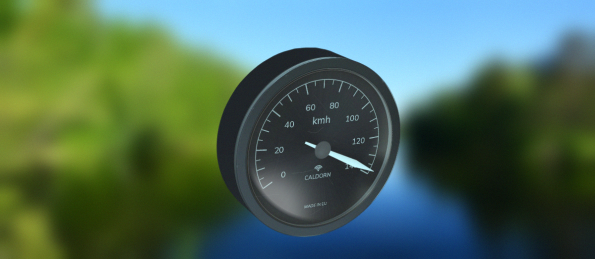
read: 137.5; km/h
